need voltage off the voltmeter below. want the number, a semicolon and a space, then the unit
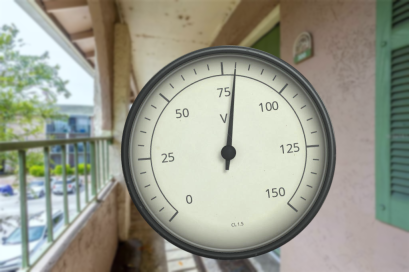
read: 80; V
